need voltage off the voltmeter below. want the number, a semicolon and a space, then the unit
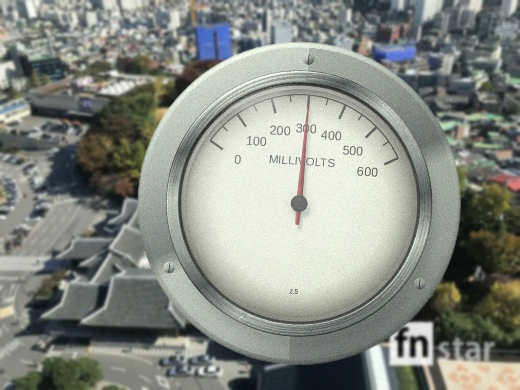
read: 300; mV
